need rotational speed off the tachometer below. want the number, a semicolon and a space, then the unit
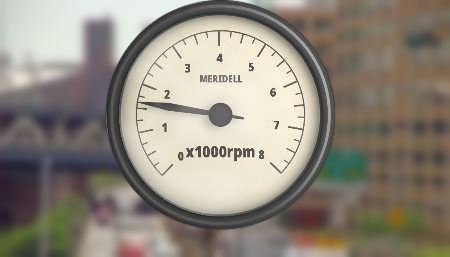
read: 1625; rpm
